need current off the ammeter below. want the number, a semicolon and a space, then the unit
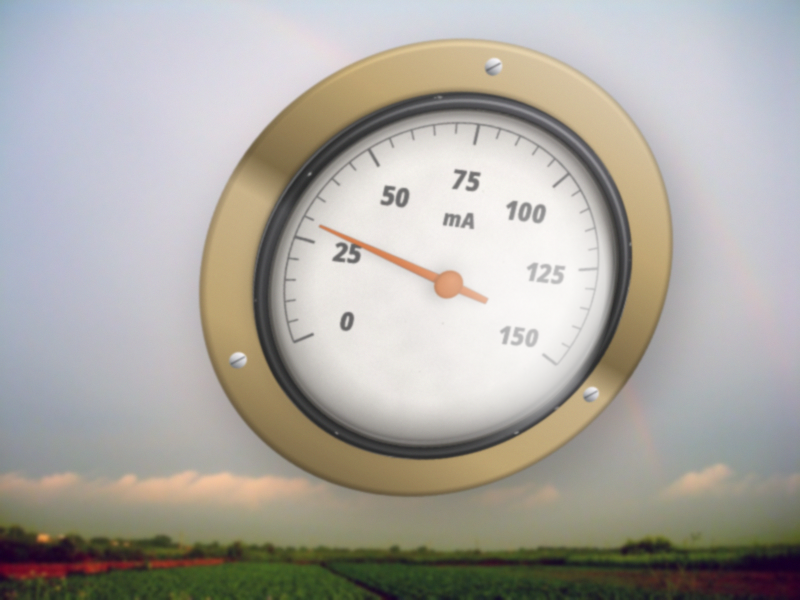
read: 30; mA
